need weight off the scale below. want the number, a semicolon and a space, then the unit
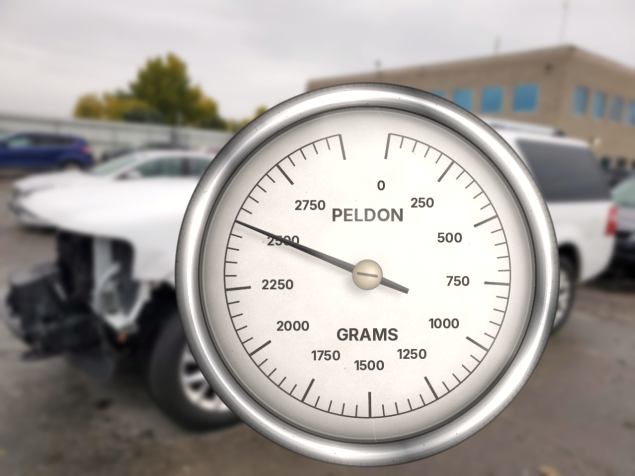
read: 2500; g
